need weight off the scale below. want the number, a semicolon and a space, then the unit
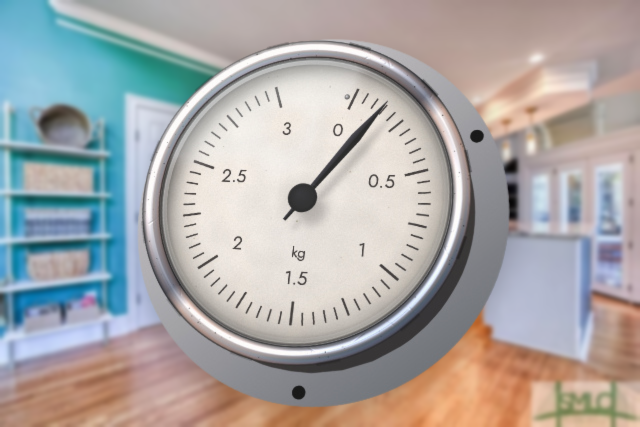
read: 0.15; kg
